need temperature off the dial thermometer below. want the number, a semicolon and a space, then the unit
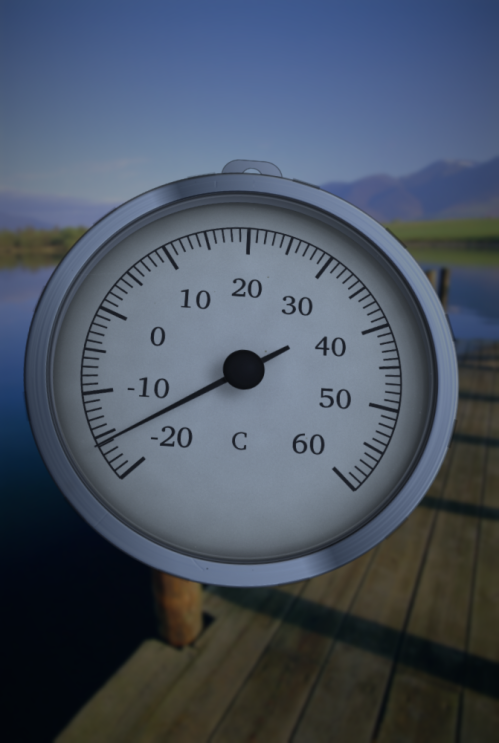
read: -16; °C
